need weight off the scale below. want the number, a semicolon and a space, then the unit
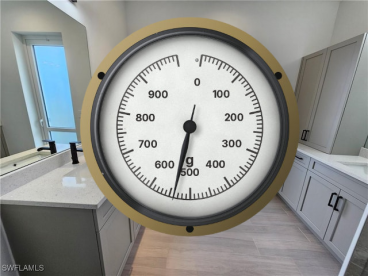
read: 540; g
